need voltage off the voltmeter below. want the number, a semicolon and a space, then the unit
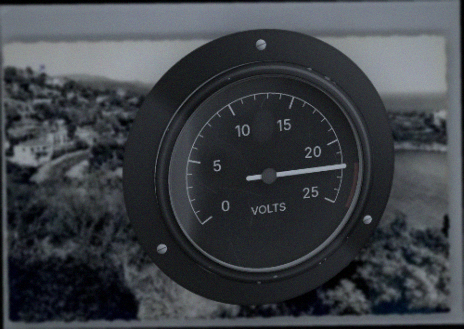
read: 22; V
